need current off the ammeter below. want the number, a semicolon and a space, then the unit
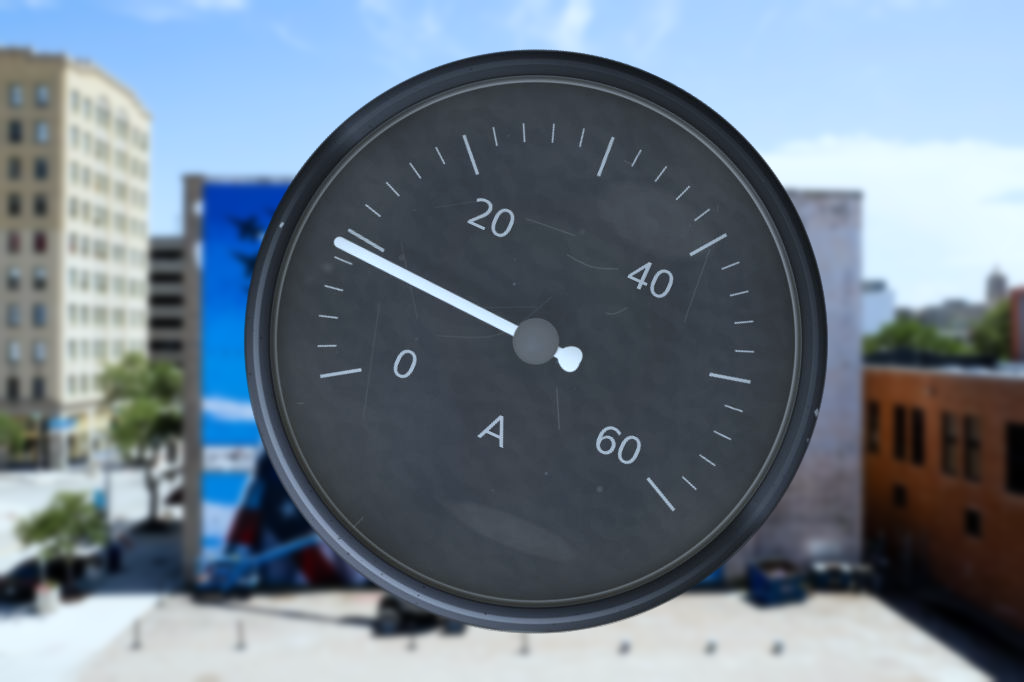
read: 9; A
